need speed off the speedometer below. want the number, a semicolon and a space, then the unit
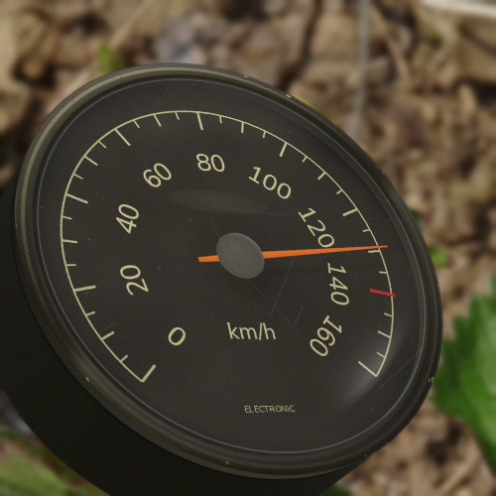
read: 130; km/h
